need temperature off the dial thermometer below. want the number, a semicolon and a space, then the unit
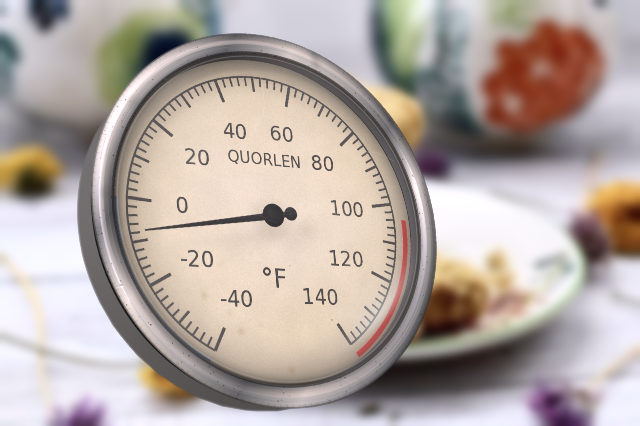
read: -8; °F
